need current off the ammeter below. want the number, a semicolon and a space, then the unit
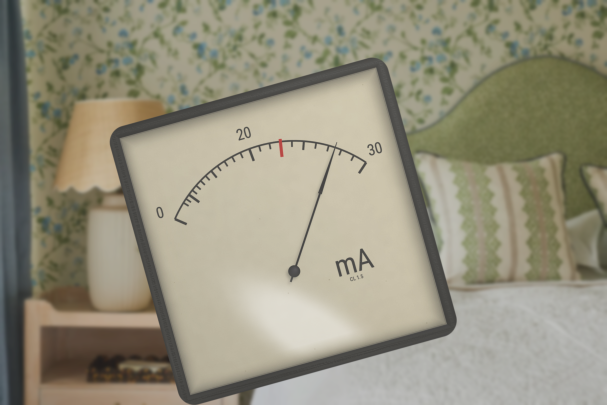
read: 27.5; mA
